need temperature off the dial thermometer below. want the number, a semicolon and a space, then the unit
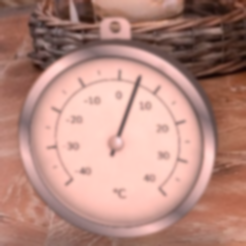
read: 5; °C
